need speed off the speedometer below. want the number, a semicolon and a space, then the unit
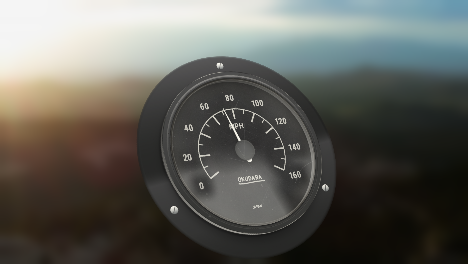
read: 70; mph
